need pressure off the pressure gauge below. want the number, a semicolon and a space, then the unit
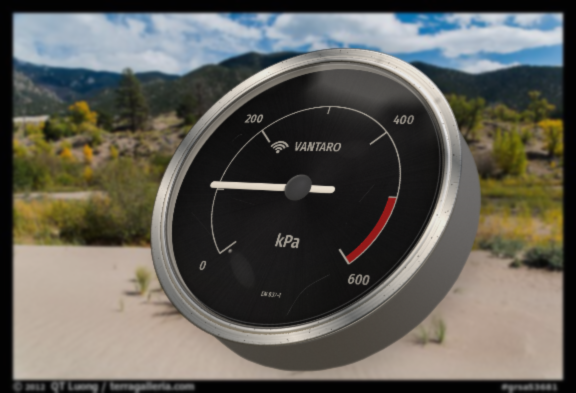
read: 100; kPa
